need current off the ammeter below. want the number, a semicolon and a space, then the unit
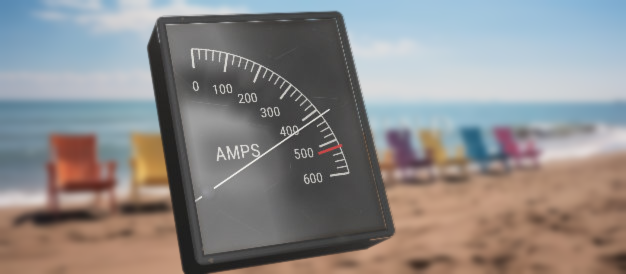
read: 420; A
